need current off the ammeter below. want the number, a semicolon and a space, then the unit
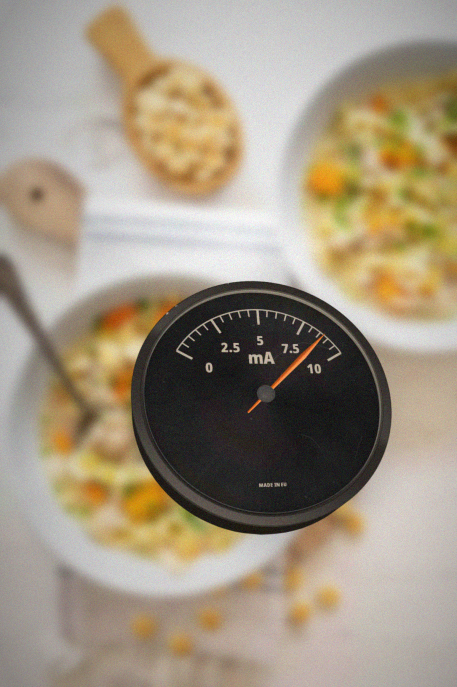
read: 8.75; mA
